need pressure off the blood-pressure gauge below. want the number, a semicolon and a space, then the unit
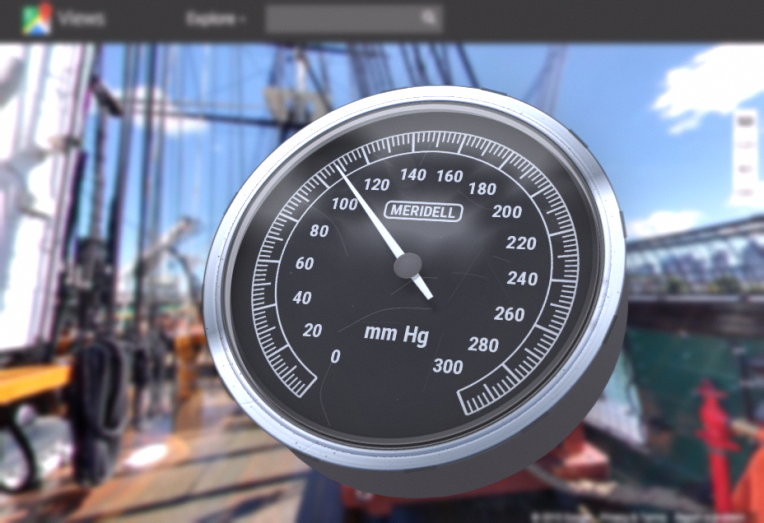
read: 108; mmHg
